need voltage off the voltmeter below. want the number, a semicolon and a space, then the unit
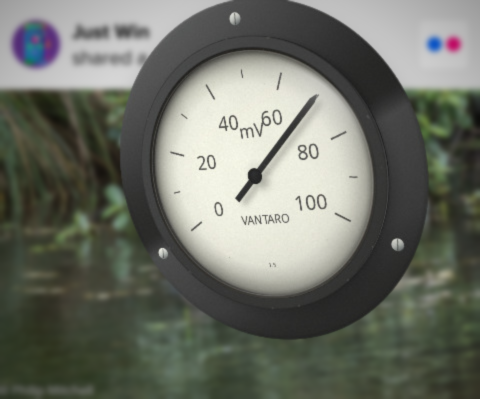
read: 70; mV
